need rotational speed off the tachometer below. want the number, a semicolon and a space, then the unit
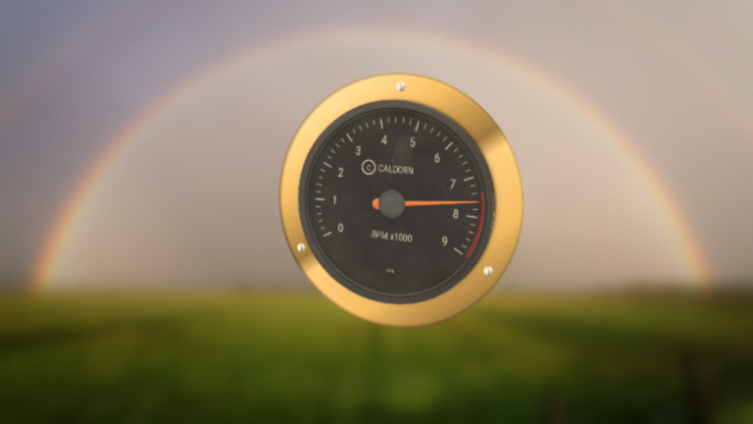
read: 7600; rpm
